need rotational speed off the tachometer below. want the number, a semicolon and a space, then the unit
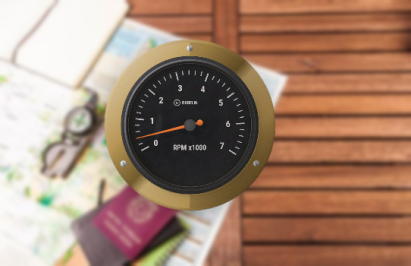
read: 400; rpm
